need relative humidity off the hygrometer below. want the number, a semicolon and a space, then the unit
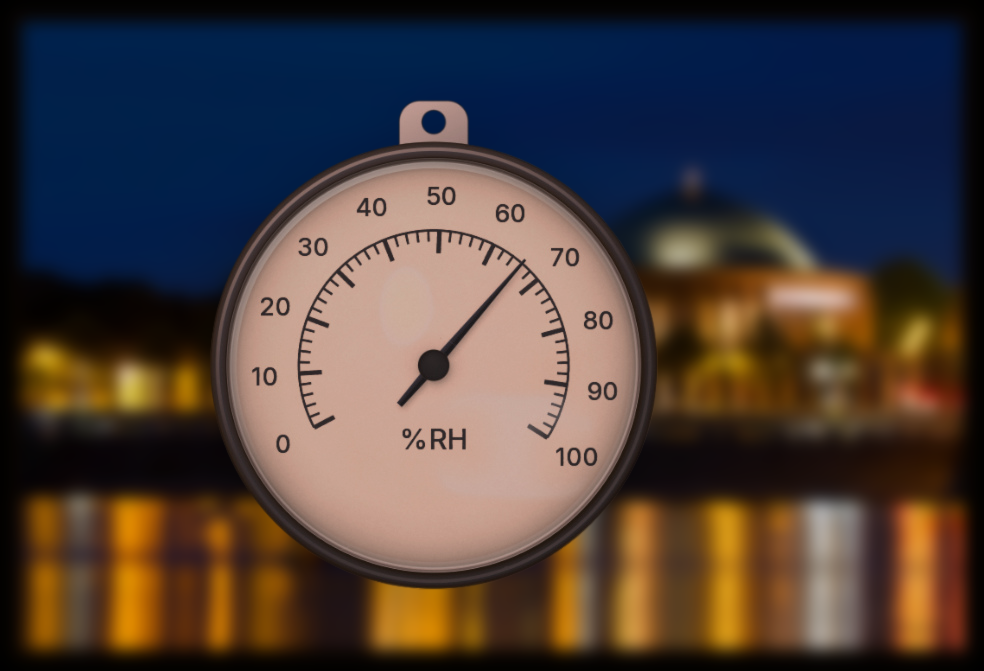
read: 66; %
